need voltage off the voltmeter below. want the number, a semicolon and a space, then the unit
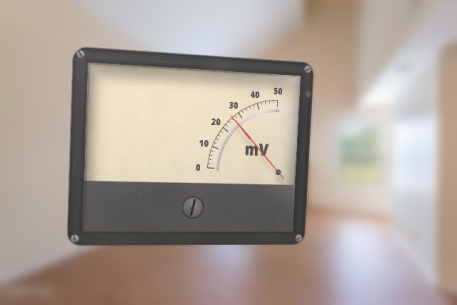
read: 26; mV
